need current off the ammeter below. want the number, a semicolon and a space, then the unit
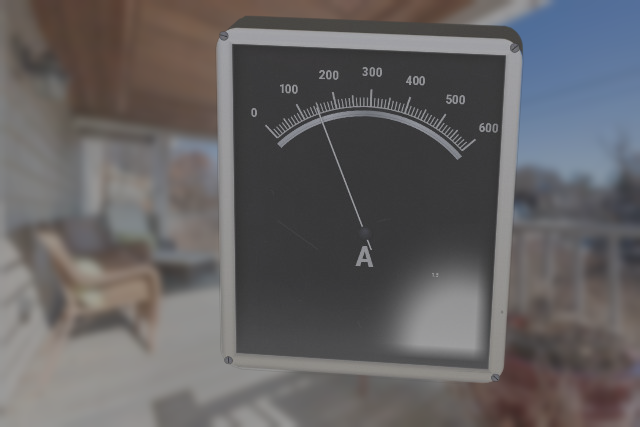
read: 150; A
